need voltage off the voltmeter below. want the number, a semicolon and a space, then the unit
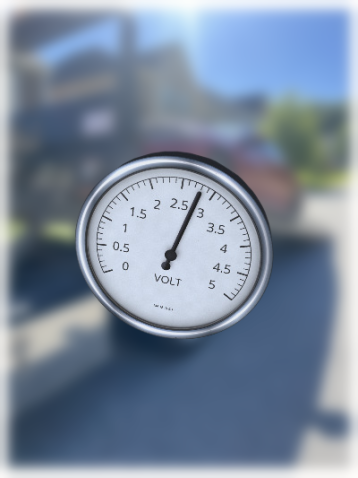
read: 2.8; V
